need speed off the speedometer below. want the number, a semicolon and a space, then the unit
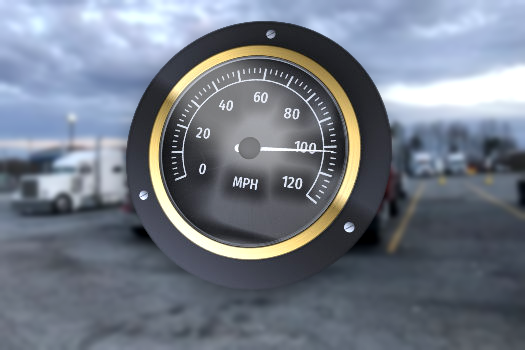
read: 102; mph
